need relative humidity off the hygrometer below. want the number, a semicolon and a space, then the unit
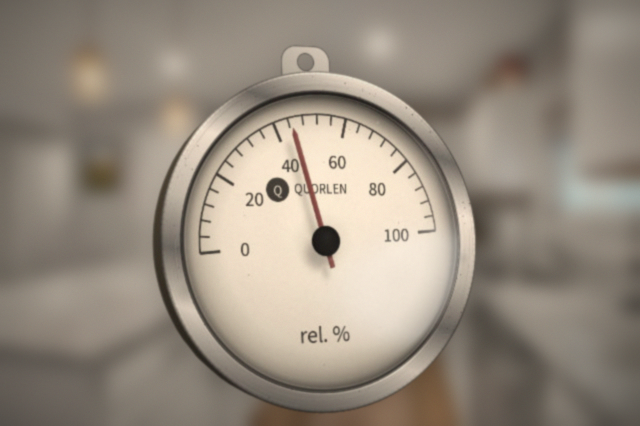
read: 44; %
